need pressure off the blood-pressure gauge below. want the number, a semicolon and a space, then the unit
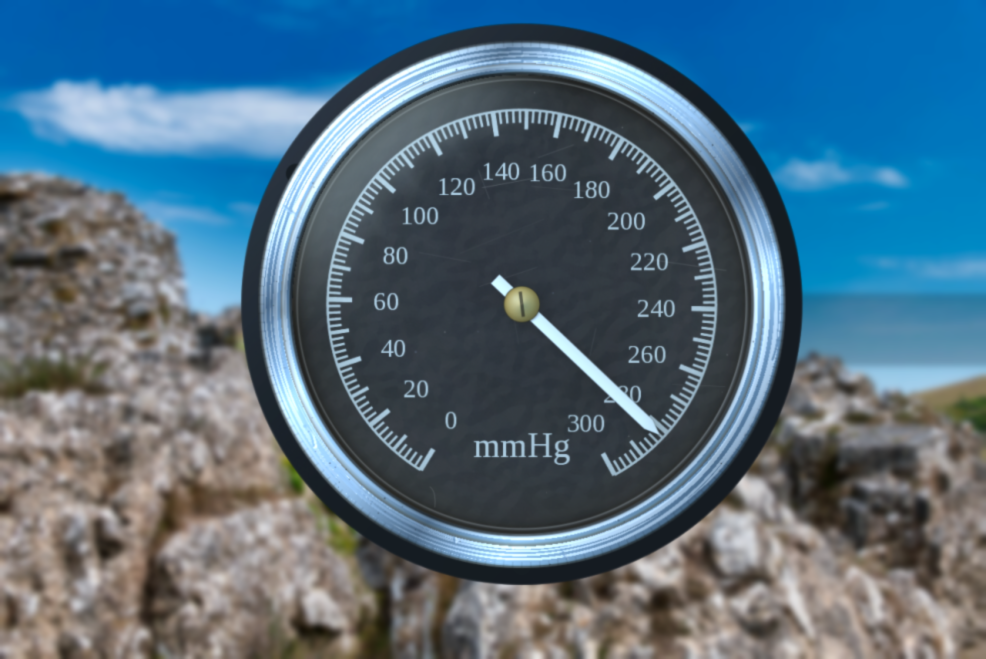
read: 282; mmHg
